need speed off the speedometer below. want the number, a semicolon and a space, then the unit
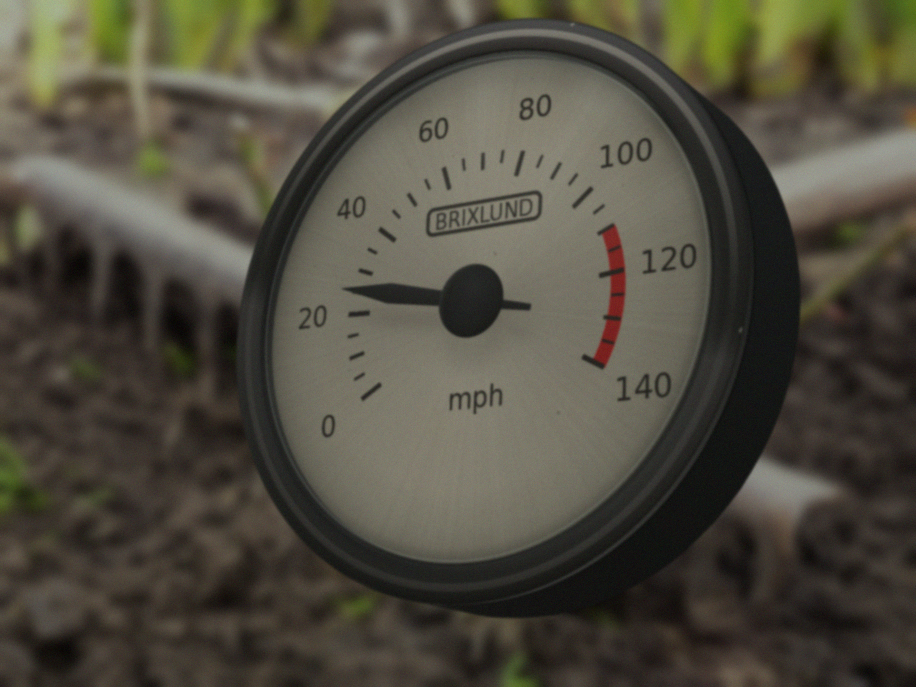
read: 25; mph
